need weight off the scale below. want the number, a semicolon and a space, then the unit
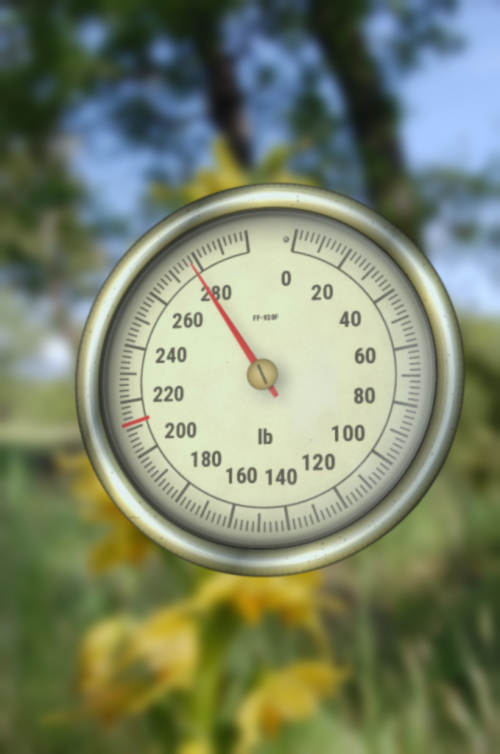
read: 278; lb
